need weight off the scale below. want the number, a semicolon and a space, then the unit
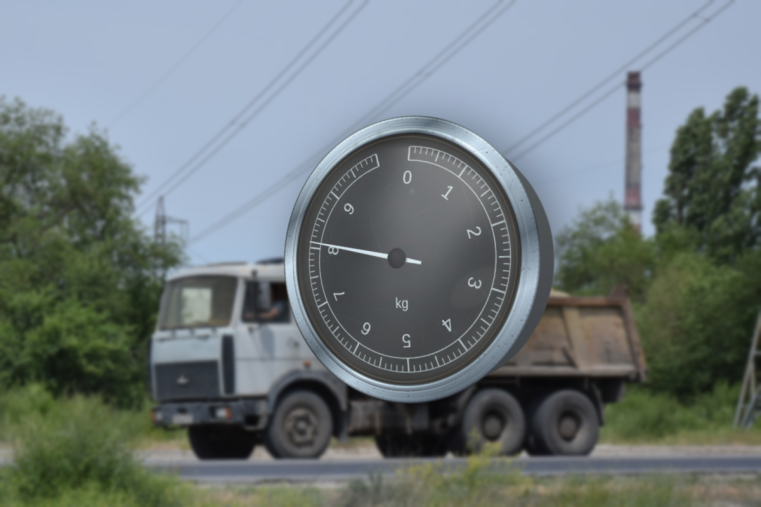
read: 8.1; kg
